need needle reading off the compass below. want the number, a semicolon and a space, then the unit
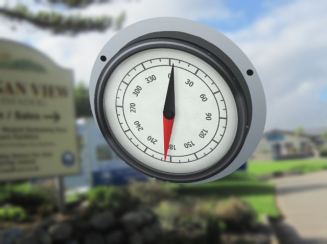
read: 185; °
